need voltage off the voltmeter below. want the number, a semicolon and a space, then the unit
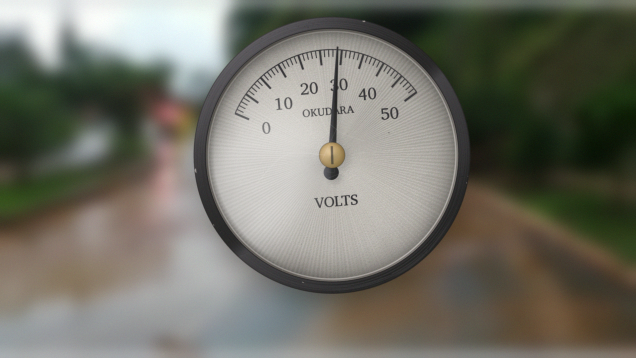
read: 29; V
